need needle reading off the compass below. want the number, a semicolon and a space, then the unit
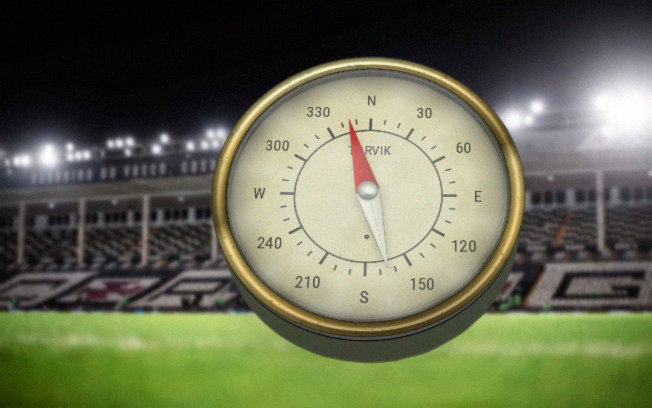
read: 345; °
